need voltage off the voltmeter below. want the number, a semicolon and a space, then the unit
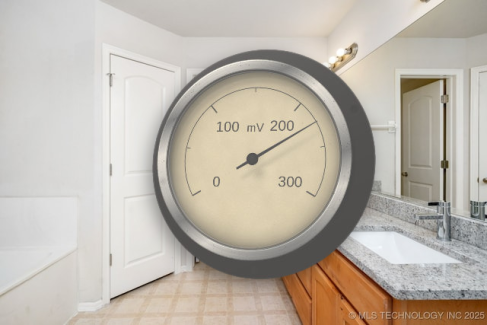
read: 225; mV
